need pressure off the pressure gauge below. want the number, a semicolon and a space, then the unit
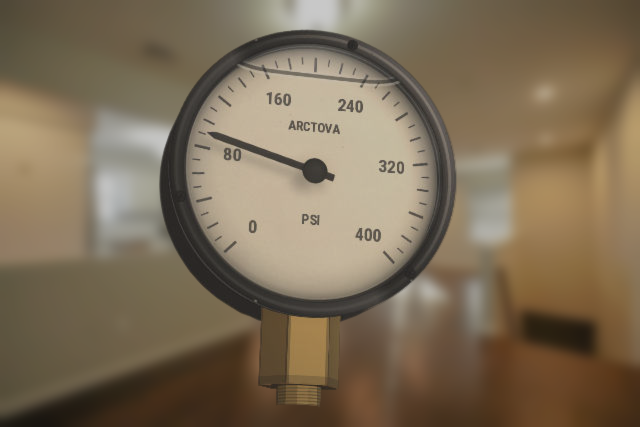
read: 90; psi
